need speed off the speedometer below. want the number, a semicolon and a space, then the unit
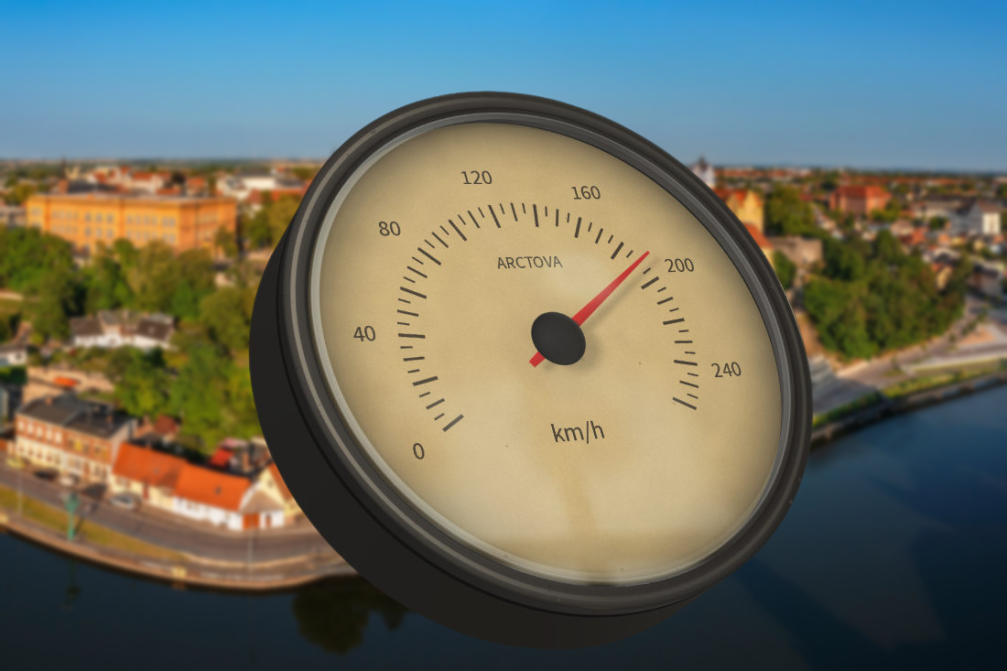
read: 190; km/h
